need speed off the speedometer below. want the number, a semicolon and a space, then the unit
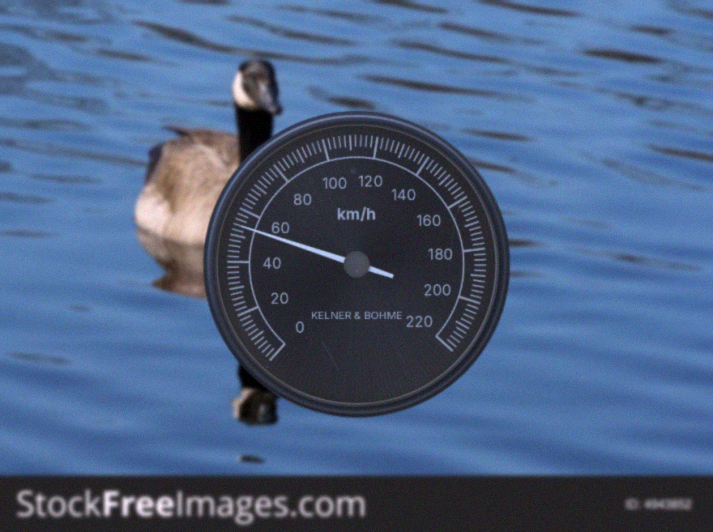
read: 54; km/h
